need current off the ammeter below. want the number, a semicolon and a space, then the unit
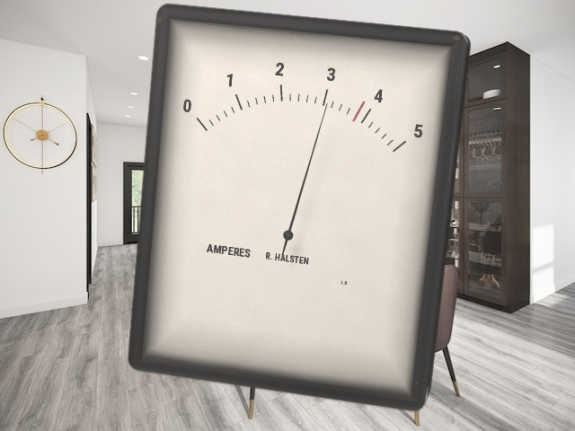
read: 3.1; A
